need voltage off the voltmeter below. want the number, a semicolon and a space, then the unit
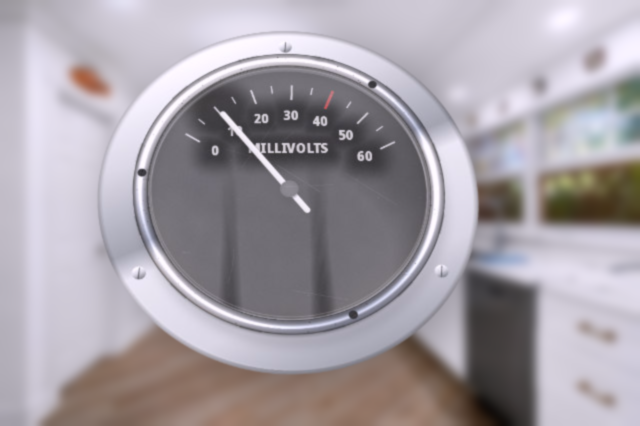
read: 10; mV
